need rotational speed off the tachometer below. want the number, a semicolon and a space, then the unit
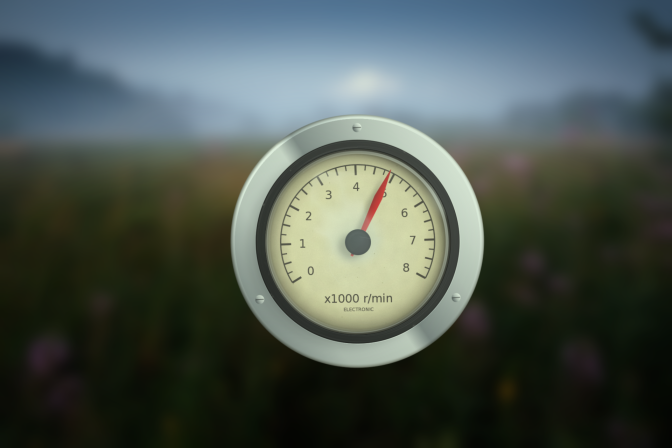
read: 4875; rpm
